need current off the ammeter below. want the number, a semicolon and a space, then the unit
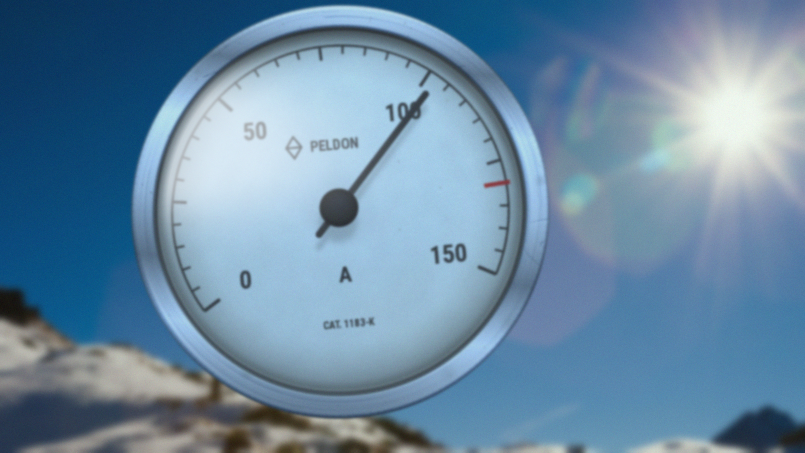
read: 102.5; A
